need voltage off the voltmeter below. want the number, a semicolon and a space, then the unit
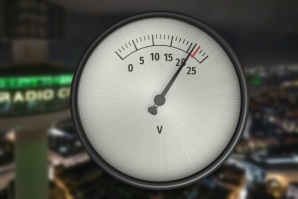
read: 21; V
